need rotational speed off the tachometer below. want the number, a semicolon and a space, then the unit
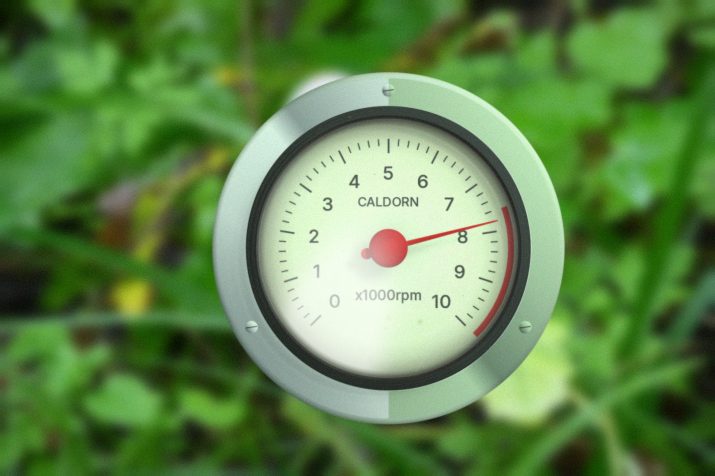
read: 7800; rpm
